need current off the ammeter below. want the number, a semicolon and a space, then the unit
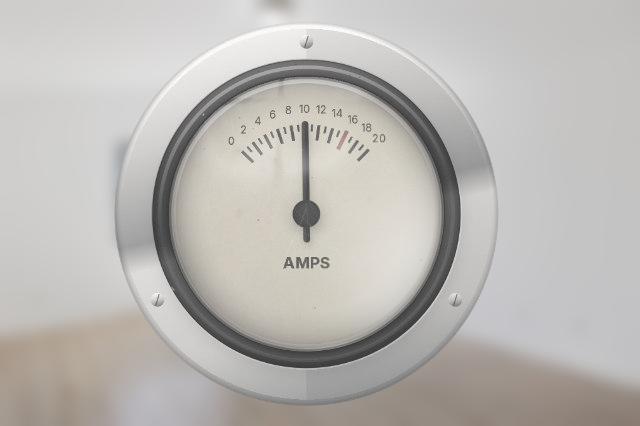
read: 10; A
